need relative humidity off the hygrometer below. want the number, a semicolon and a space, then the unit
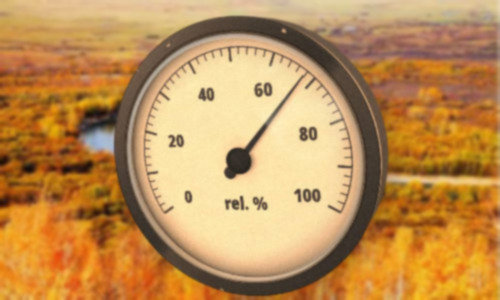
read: 68; %
